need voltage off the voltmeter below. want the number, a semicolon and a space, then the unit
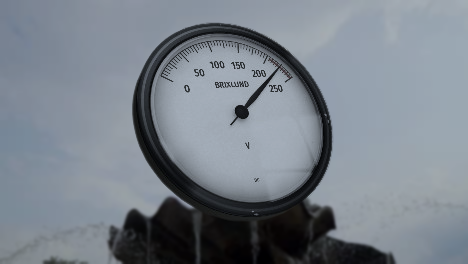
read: 225; V
